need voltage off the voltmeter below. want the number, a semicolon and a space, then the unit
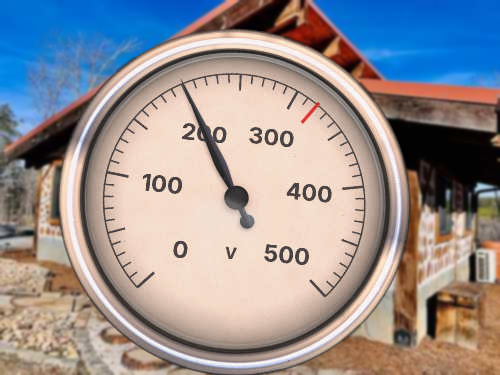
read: 200; V
